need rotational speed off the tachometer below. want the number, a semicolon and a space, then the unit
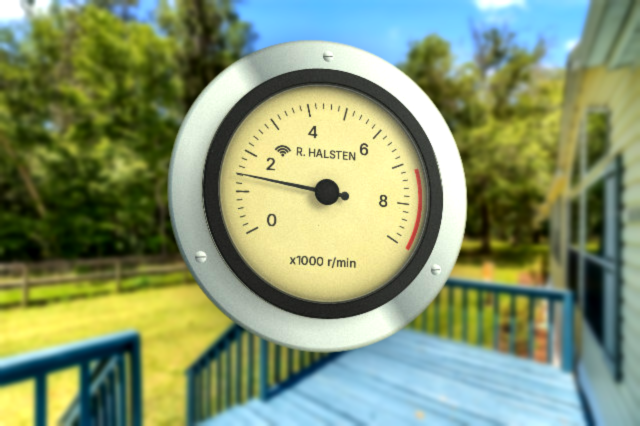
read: 1400; rpm
